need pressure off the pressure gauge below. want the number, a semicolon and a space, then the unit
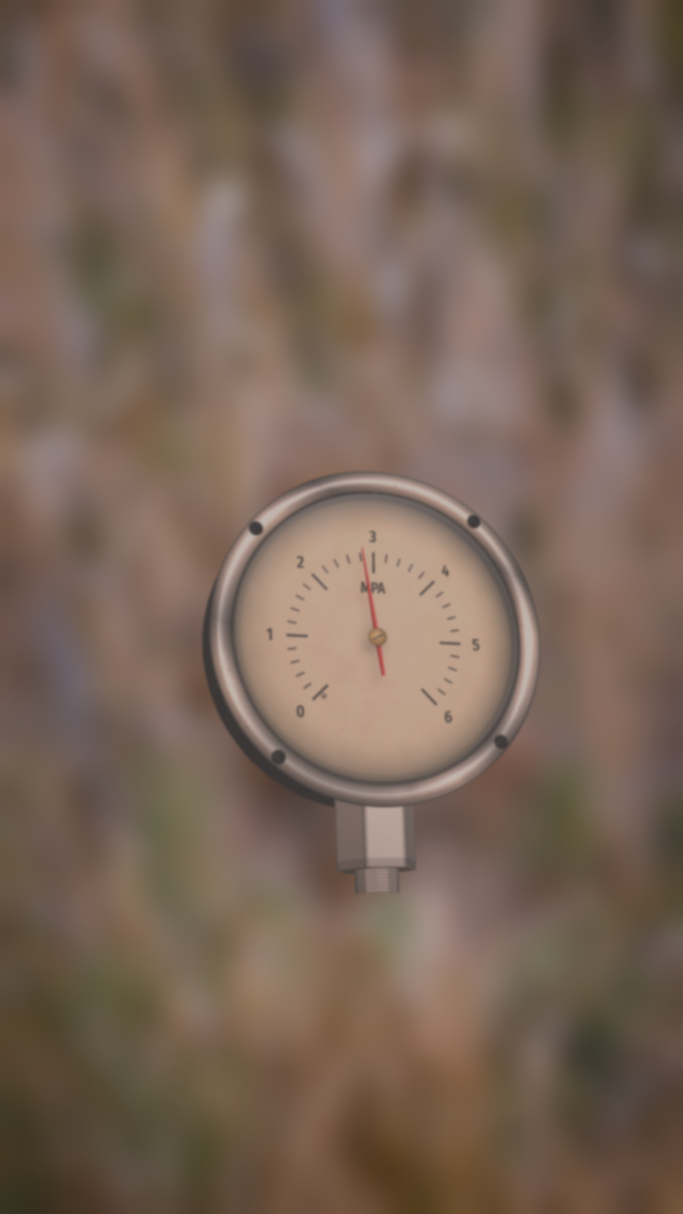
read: 2.8; MPa
